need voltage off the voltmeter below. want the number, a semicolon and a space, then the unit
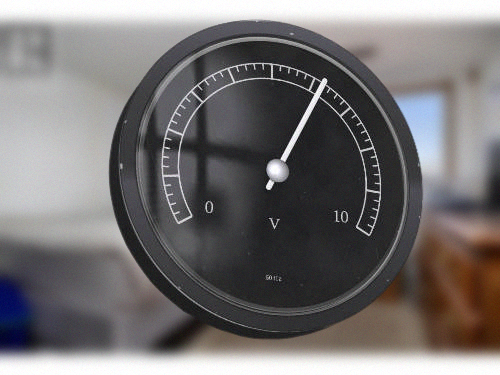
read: 6.2; V
